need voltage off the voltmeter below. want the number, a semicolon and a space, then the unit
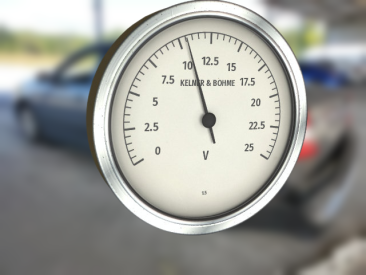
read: 10.5; V
